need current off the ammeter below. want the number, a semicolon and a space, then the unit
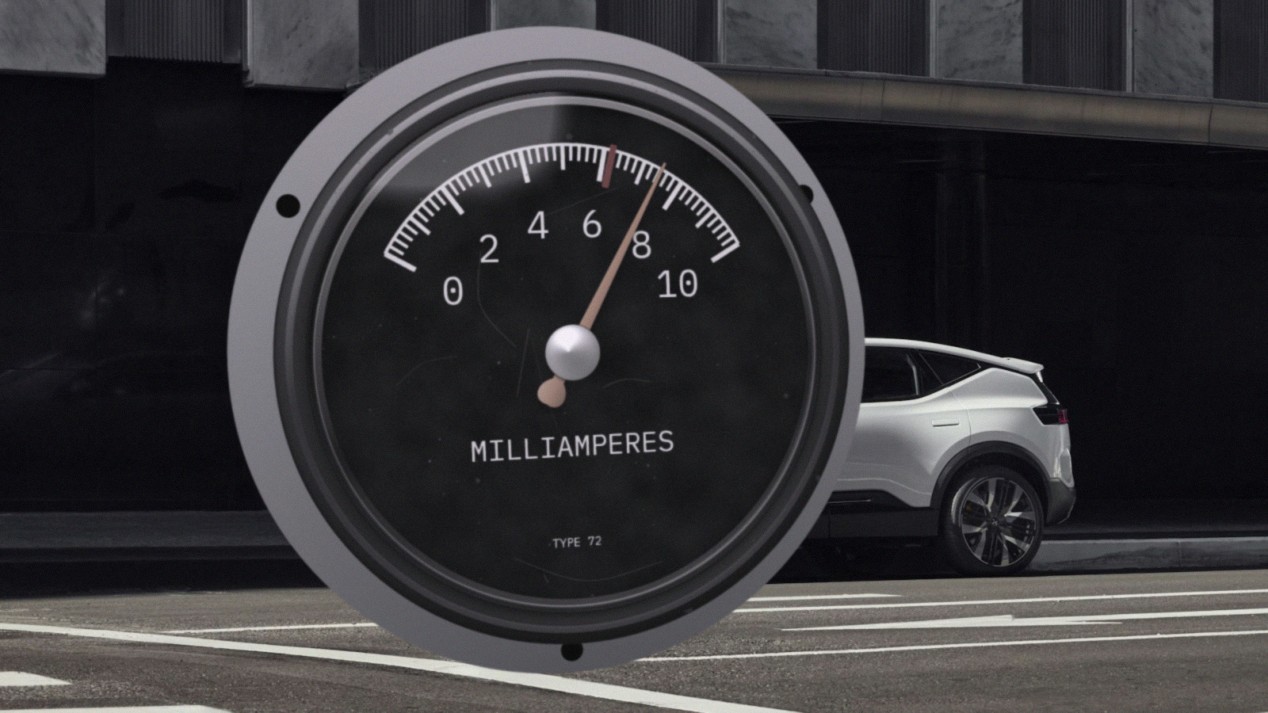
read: 7.4; mA
